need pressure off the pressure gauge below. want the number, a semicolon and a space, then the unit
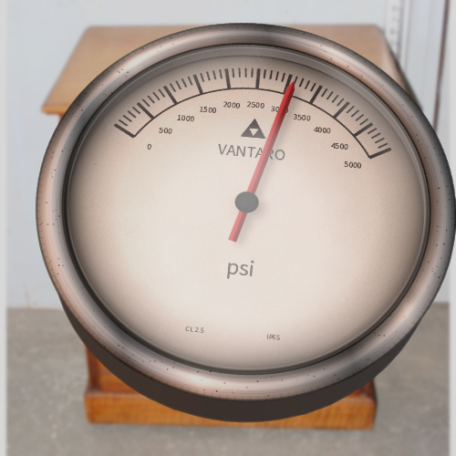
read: 3100; psi
